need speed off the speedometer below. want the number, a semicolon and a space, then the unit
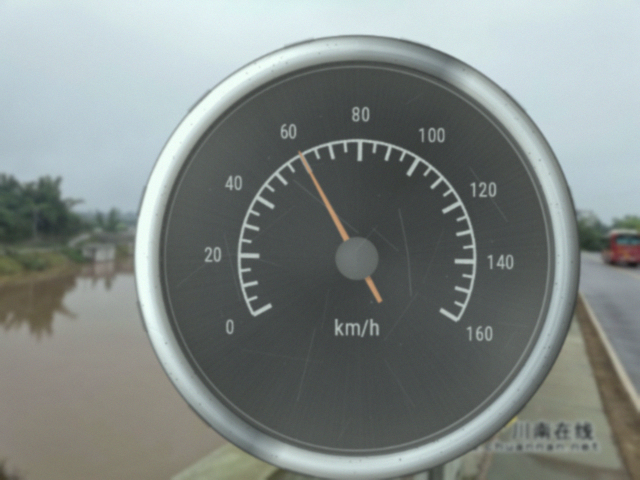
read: 60; km/h
